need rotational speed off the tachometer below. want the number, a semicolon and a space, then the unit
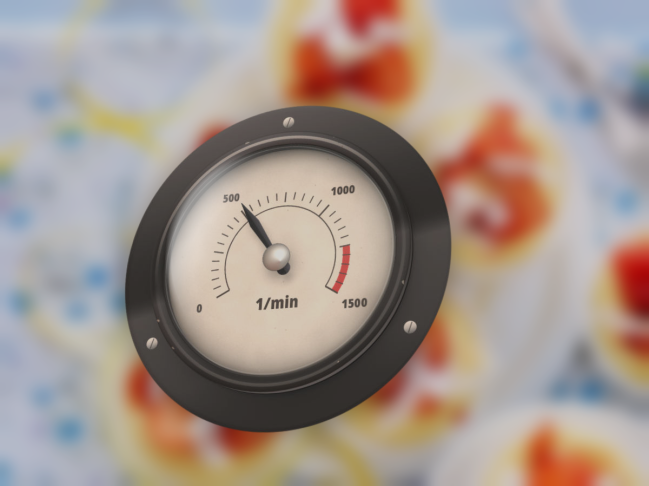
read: 525; rpm
